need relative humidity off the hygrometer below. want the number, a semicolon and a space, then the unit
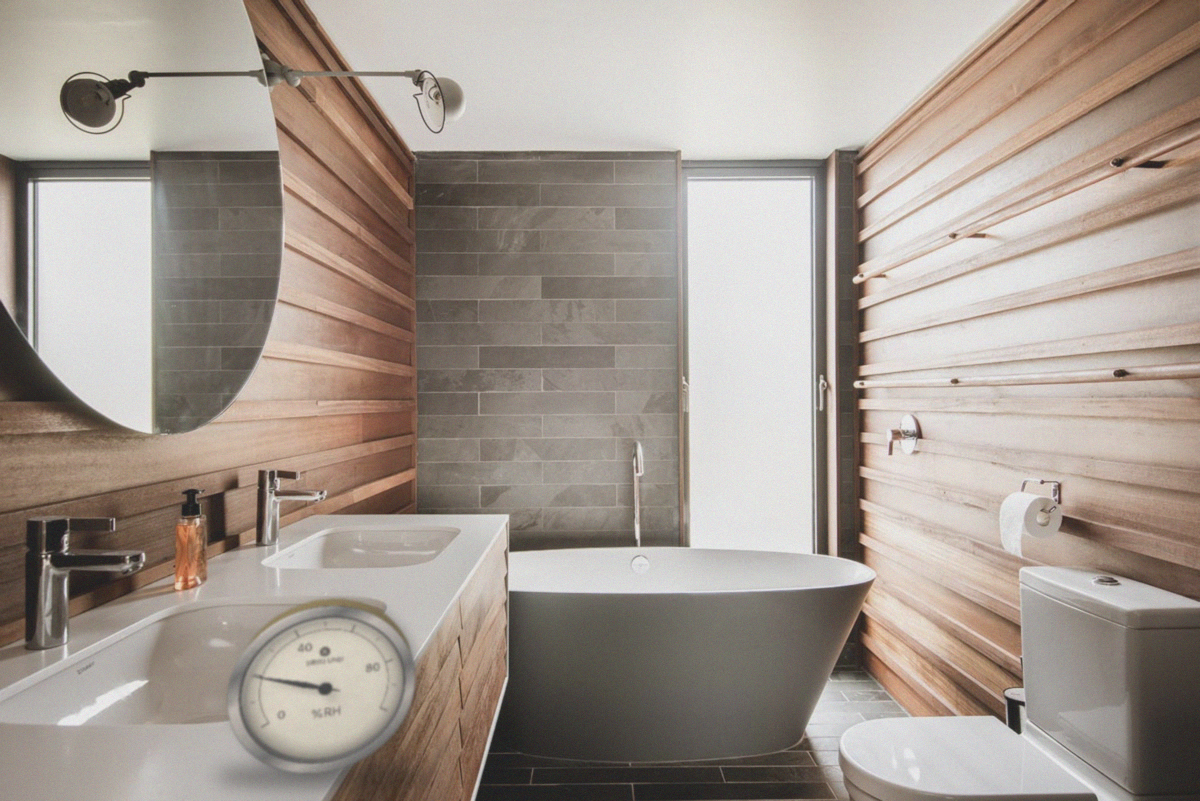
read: 20; %
